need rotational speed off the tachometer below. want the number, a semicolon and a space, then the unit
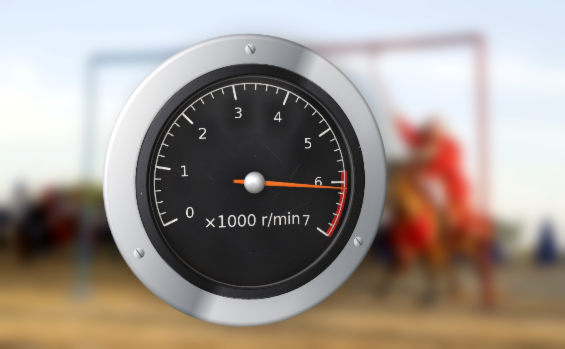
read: 6100; rpm
